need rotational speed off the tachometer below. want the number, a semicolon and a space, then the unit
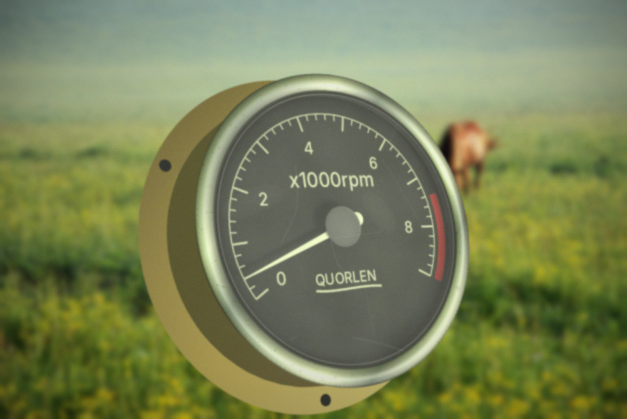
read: 400; rpm
